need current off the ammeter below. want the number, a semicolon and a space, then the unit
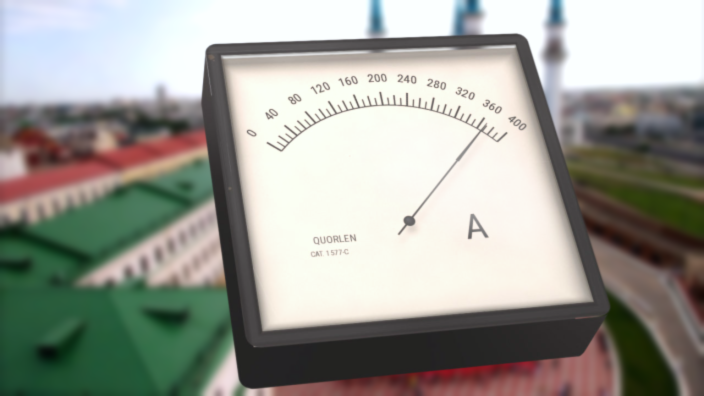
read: 370; A
